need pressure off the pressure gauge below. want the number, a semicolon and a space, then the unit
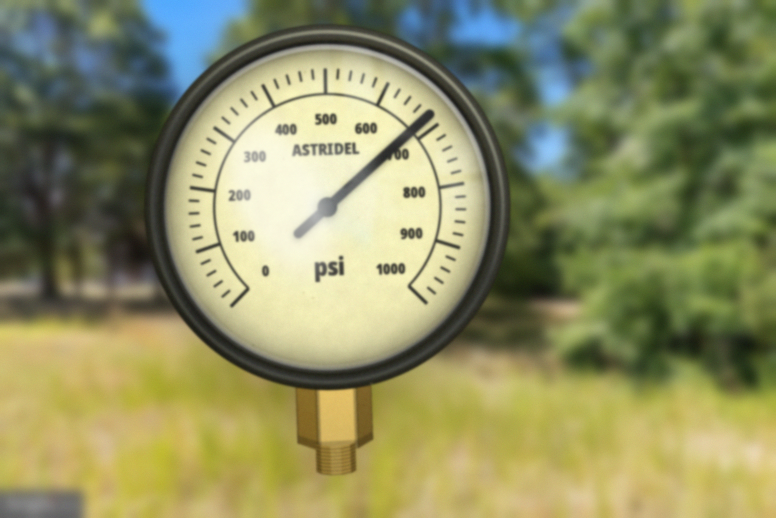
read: 680; psi
